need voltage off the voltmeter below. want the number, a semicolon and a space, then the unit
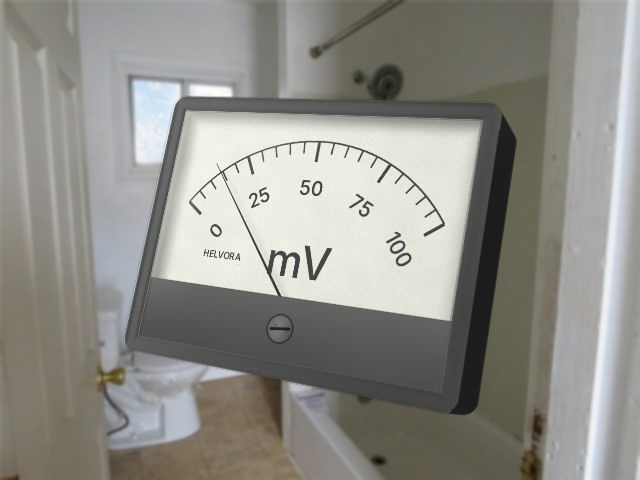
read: 15; mV
